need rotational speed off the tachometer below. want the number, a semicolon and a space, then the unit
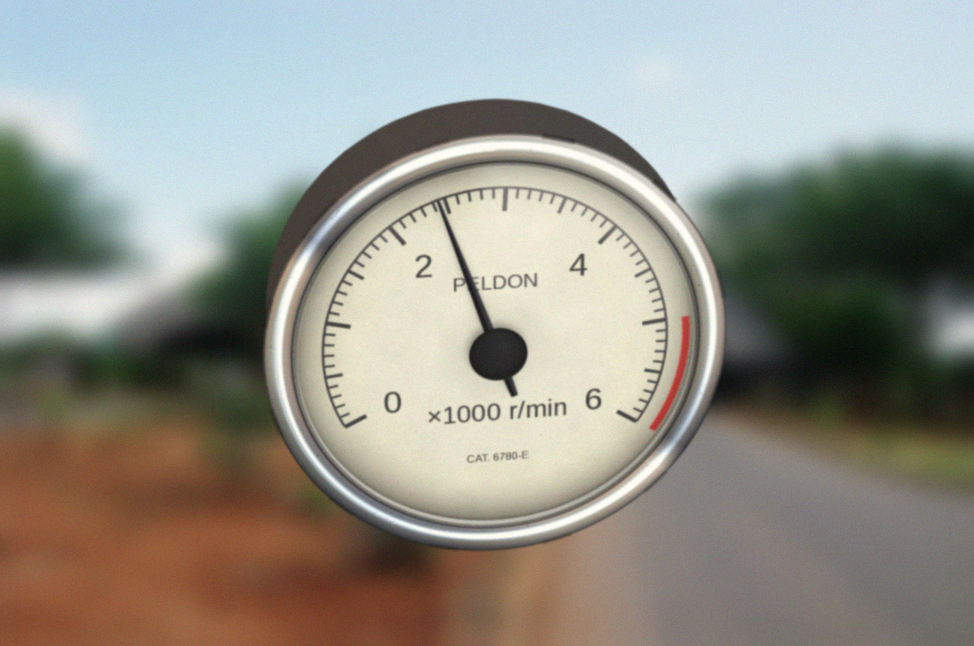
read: 2450; rpm
